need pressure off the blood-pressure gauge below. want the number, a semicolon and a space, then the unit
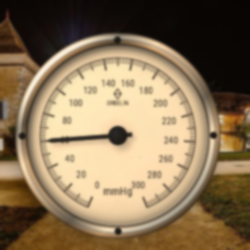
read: 60; mmHg
